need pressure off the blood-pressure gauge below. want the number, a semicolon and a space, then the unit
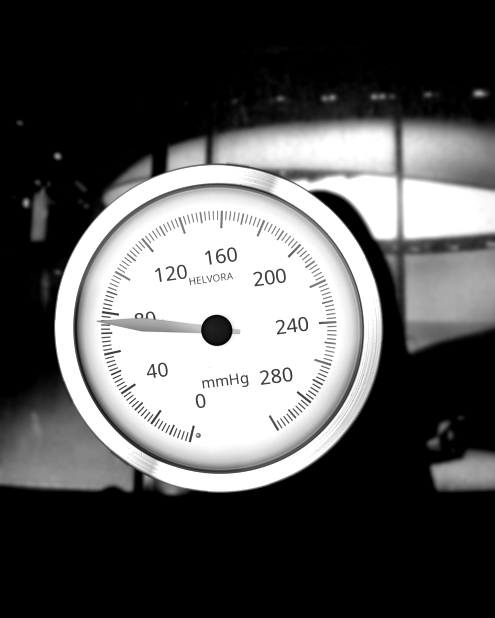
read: 76; mmHg
